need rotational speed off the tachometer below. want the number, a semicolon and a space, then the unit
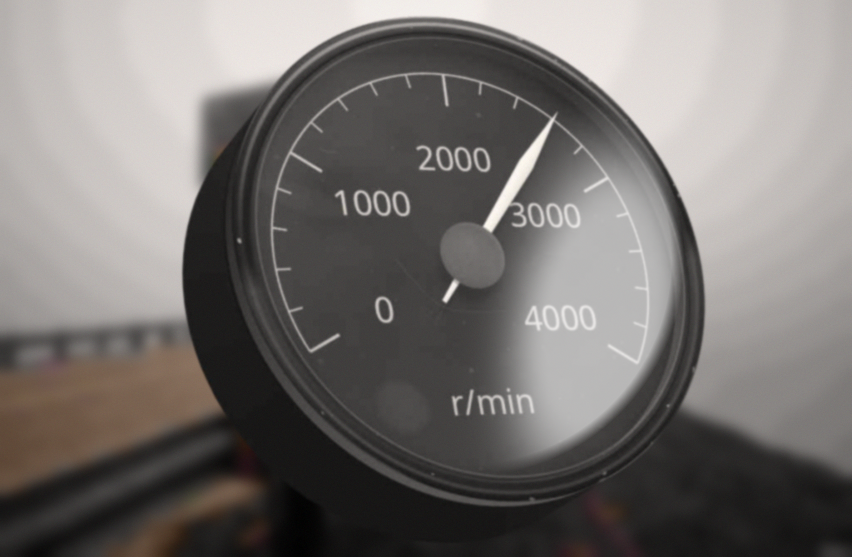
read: 2600; rpm
